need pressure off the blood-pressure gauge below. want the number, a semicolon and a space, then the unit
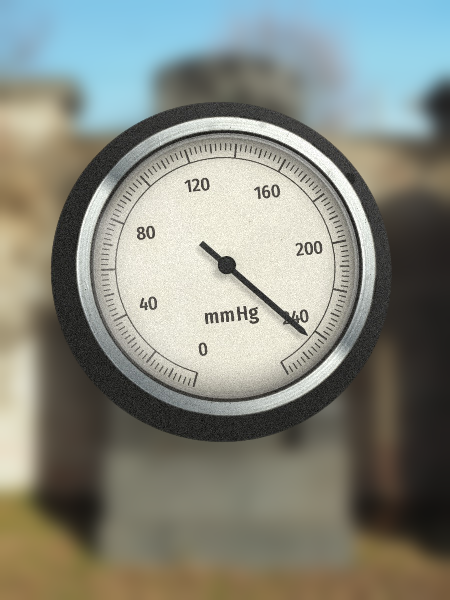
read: 244; mmHg
